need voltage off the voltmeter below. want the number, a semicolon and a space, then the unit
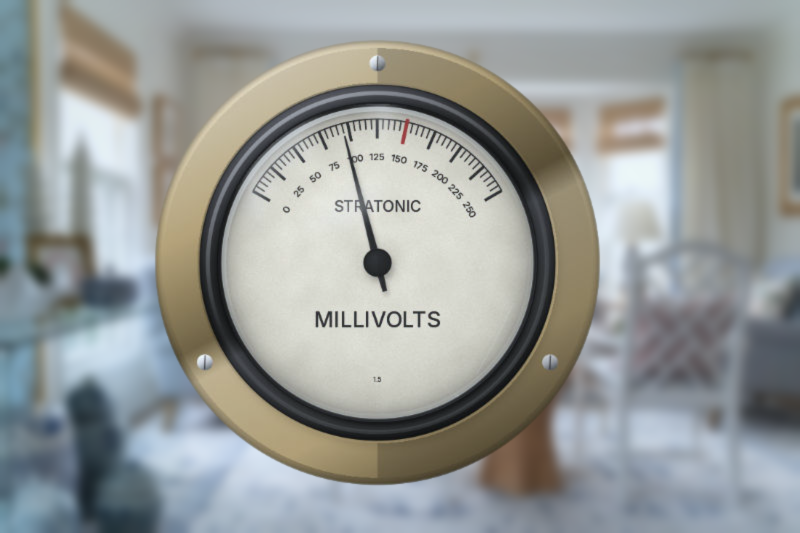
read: 95; mV
